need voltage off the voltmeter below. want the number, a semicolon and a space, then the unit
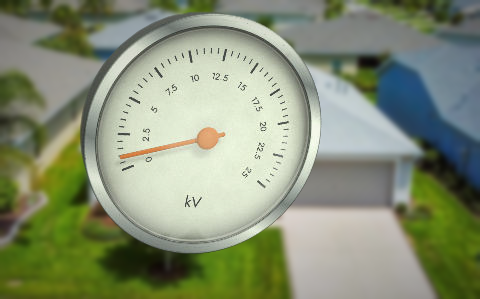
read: 1; kV
